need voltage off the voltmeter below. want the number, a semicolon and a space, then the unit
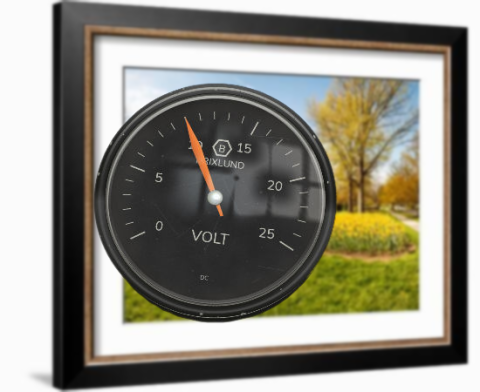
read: 10; V
